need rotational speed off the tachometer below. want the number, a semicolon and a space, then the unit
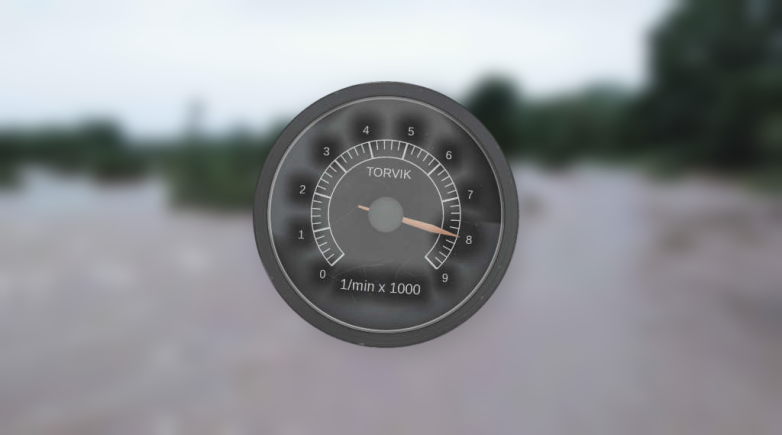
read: 8000; rpm
